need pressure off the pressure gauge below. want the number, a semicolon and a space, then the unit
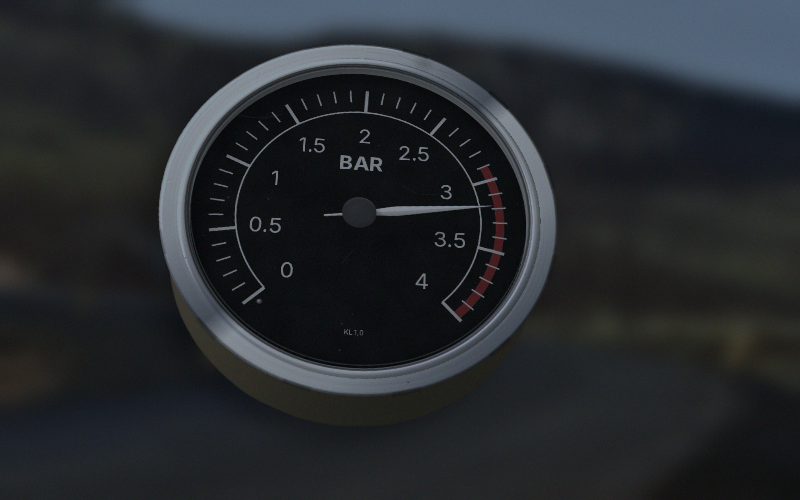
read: 3.2; bar
